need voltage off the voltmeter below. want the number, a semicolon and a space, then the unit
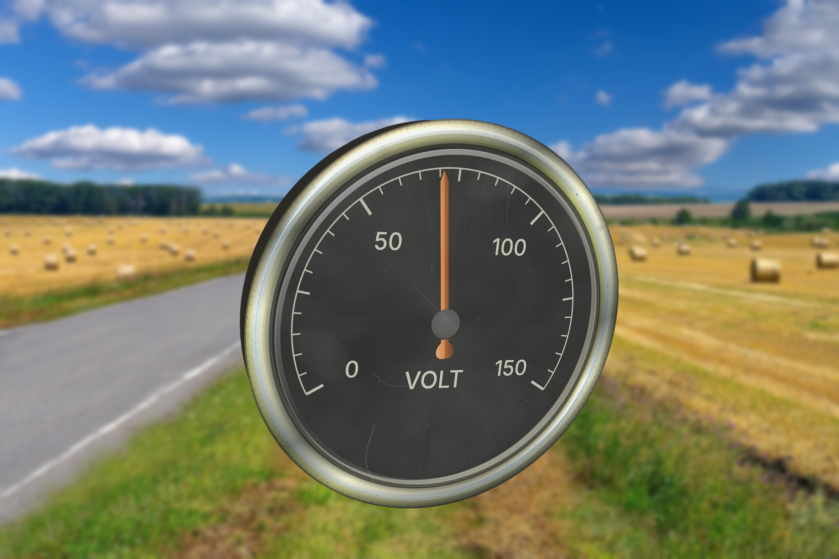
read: 70; V
